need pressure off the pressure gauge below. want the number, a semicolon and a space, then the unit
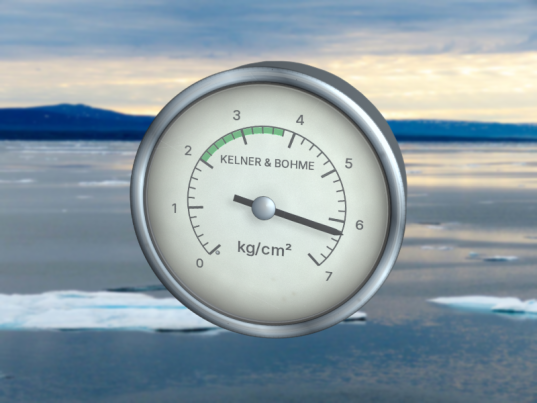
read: 6.2; kg/cm²
